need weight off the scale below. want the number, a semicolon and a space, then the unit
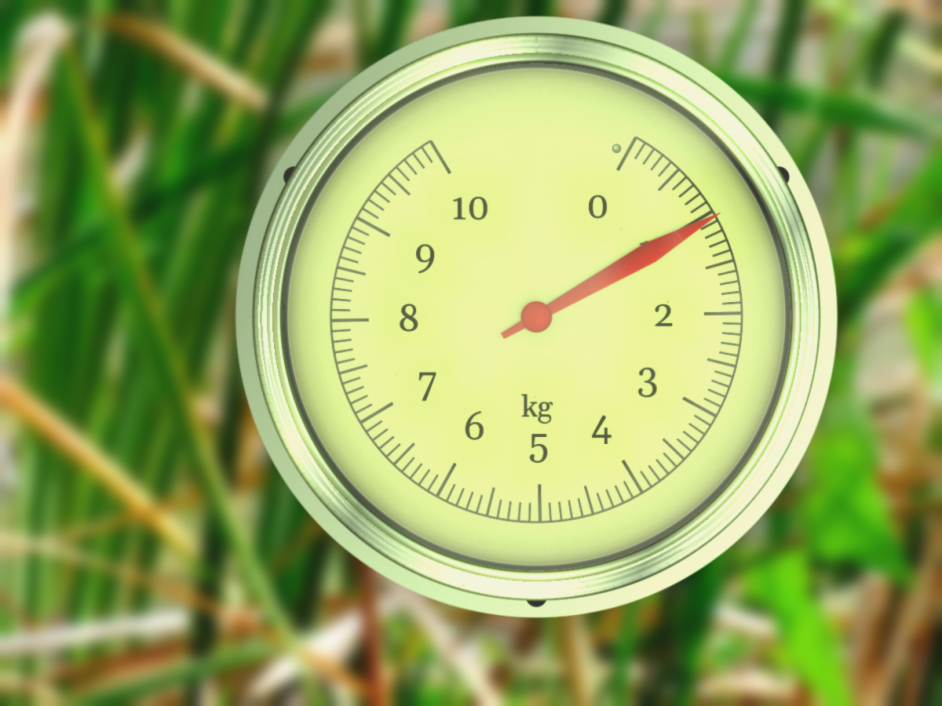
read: 1.05; kg
